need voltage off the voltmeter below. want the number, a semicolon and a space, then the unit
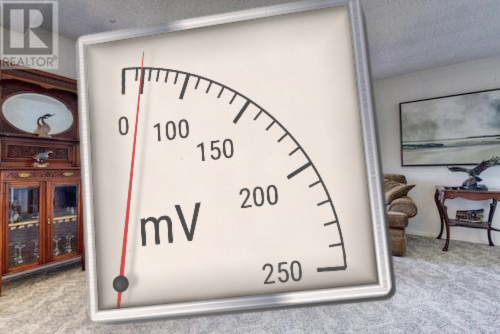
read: 50; mV
